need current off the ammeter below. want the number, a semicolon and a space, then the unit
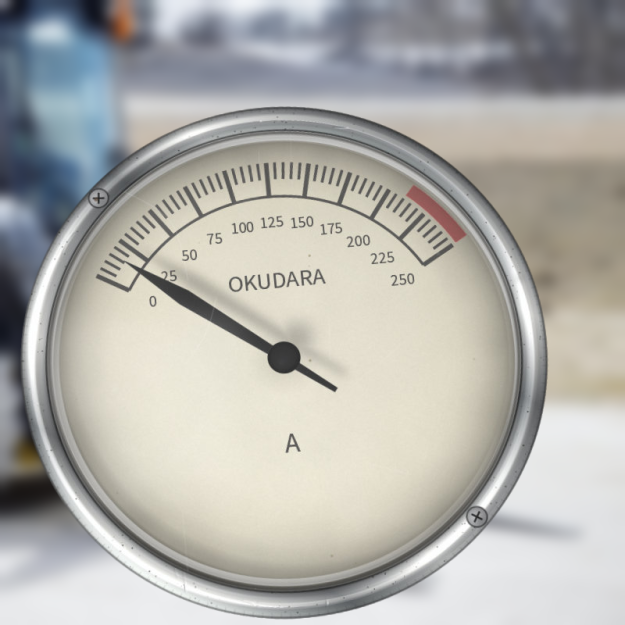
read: 15; A
